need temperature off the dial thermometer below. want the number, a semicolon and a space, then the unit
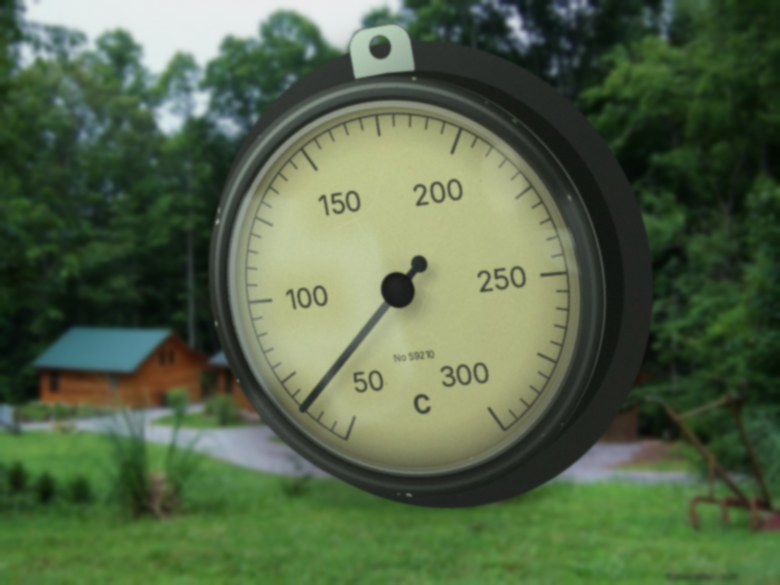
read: 65; °C
